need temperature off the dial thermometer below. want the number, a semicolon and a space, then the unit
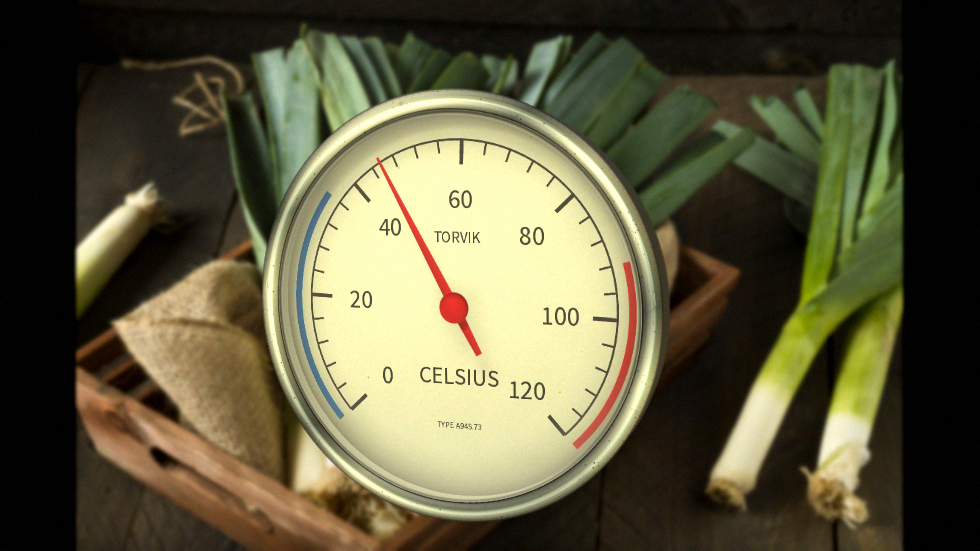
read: 46; °C
